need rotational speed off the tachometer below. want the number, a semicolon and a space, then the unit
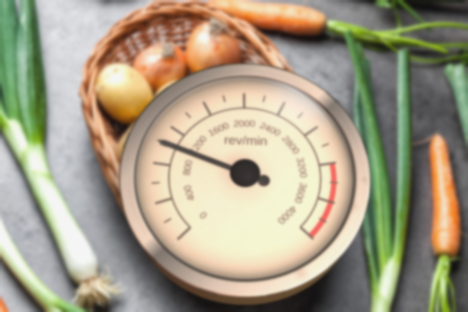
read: 1000; rpm
